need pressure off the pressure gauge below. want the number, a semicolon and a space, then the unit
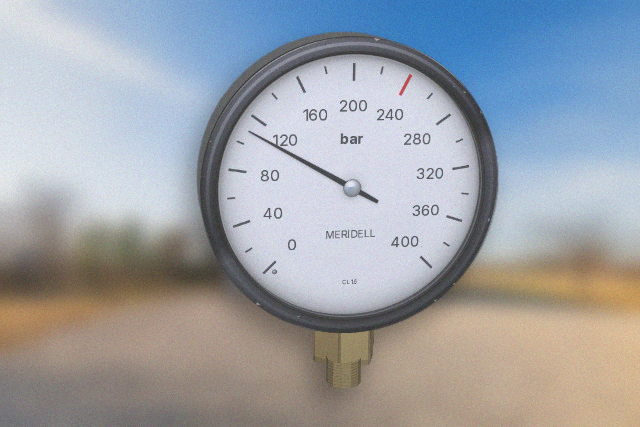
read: 110; bar
